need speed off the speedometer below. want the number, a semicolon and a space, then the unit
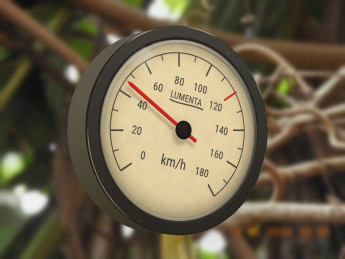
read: 45; km/h
